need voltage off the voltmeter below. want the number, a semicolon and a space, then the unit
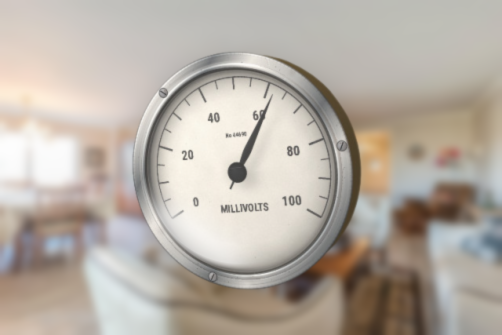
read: 62.5; mV
